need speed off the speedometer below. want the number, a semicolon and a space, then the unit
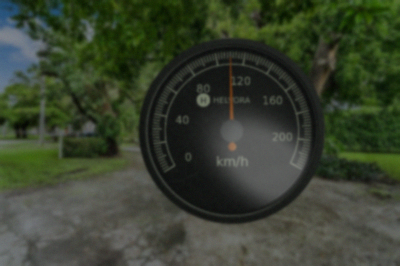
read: 110; km/h
